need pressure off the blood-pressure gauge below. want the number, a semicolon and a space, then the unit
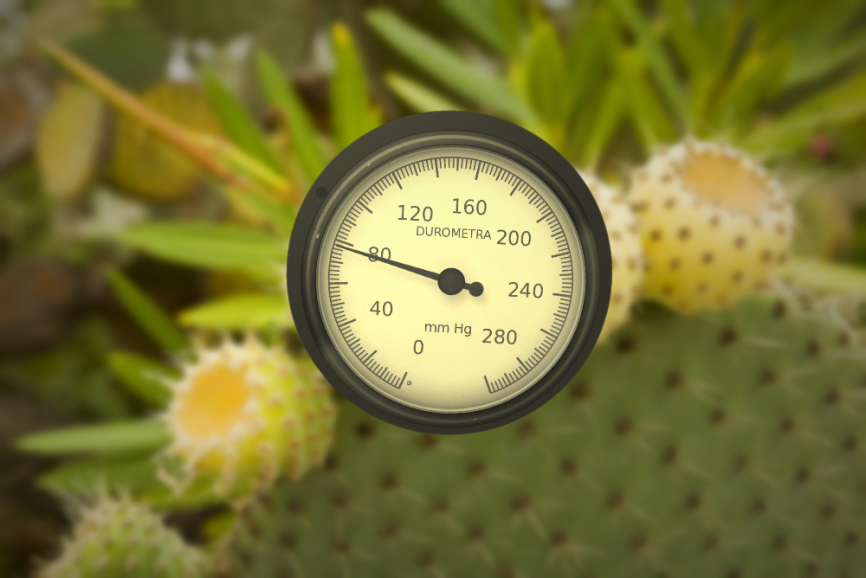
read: 78; mmHg
